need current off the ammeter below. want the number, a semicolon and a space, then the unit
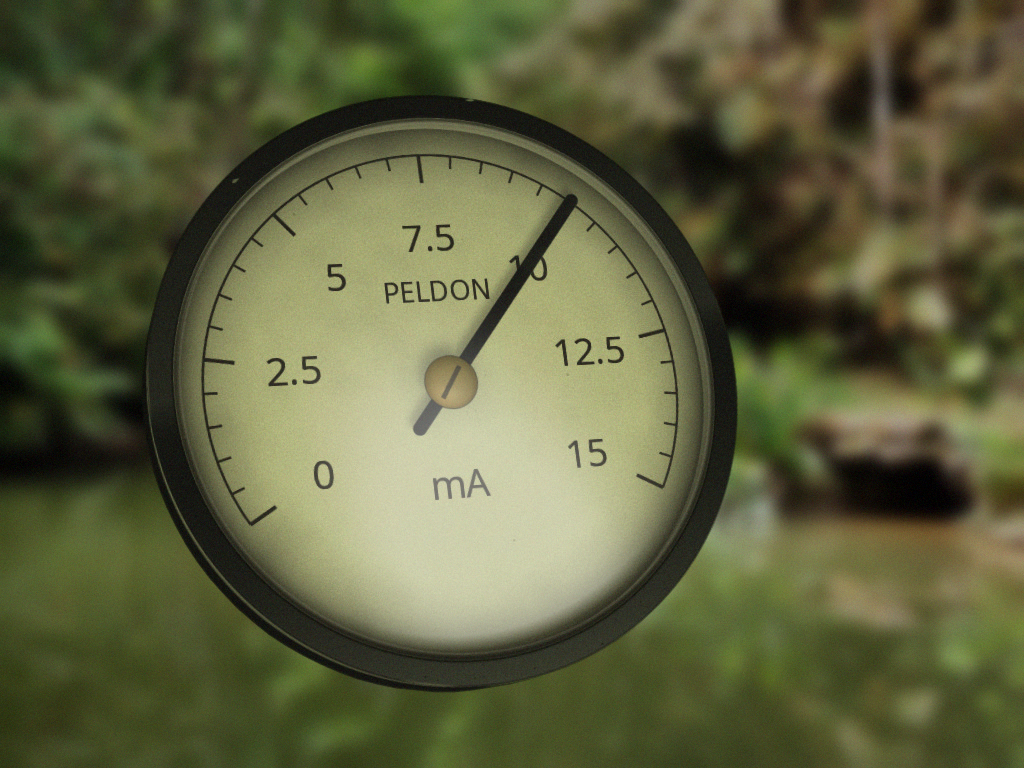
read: 10; mA
